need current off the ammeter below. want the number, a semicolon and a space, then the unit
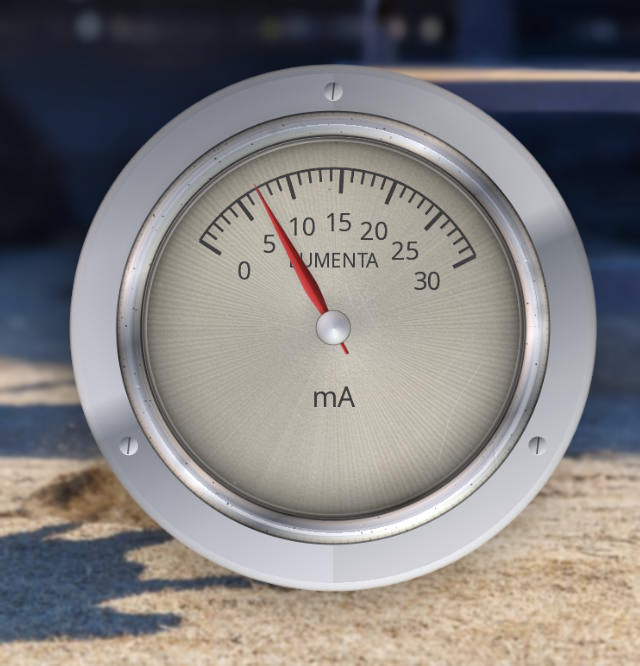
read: 7; mA
